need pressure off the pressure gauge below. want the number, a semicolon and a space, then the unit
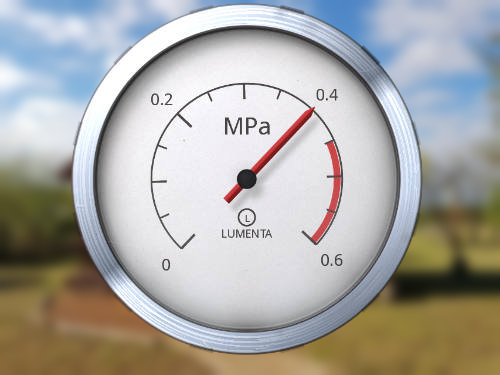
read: 0.4; MPa
